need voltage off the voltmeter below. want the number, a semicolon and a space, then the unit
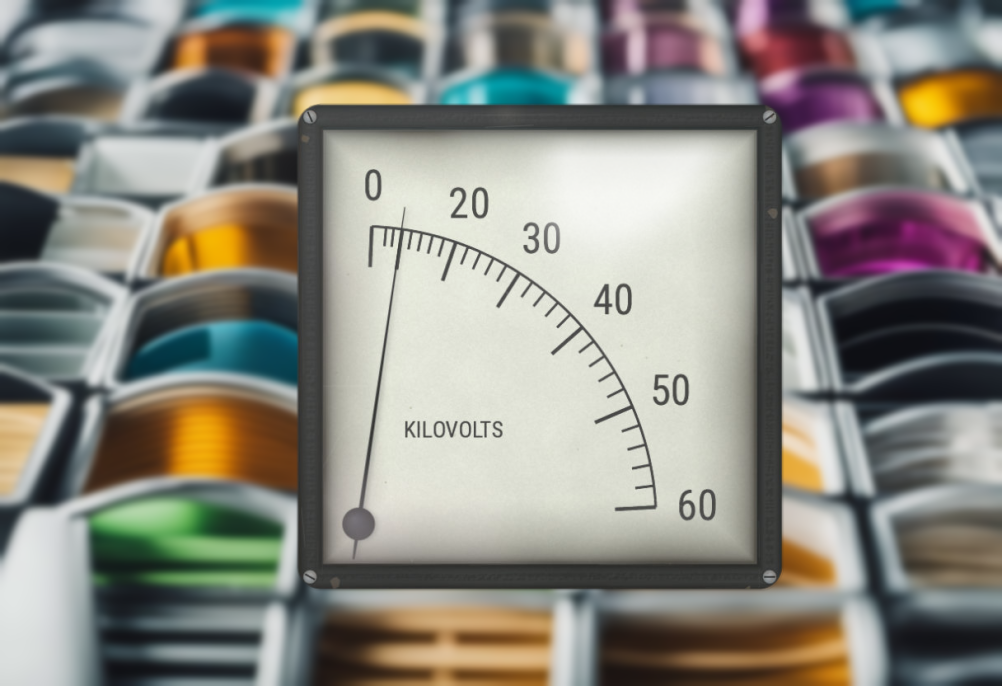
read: 10; kV
